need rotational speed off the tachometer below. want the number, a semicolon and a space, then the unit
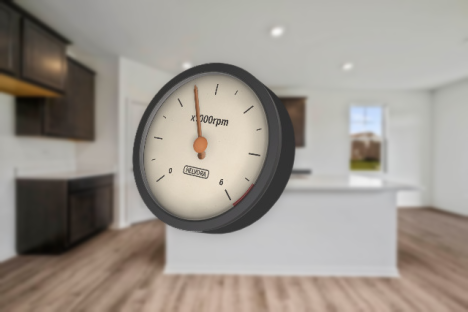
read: 2500; rpm
